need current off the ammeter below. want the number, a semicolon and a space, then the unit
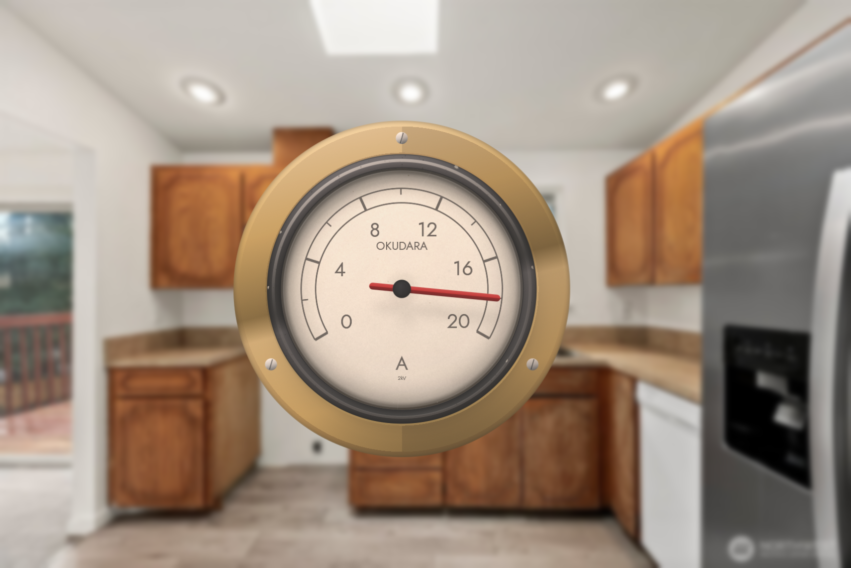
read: 18; A
